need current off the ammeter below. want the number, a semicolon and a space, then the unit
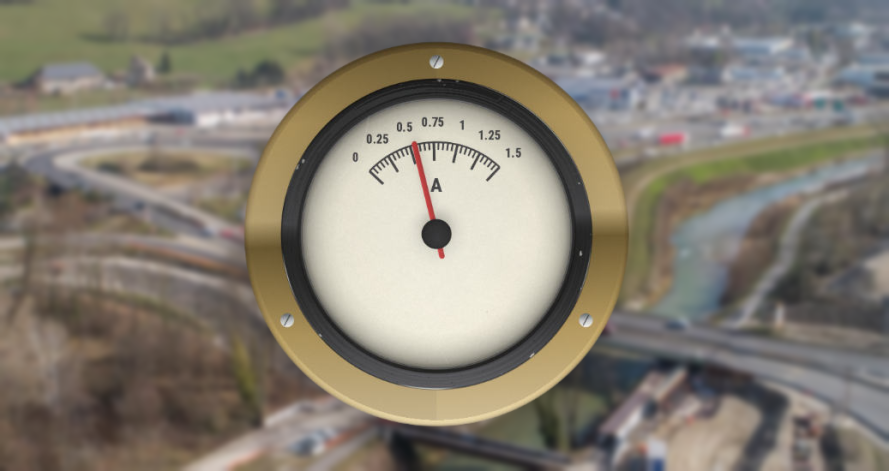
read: 0.55; A
